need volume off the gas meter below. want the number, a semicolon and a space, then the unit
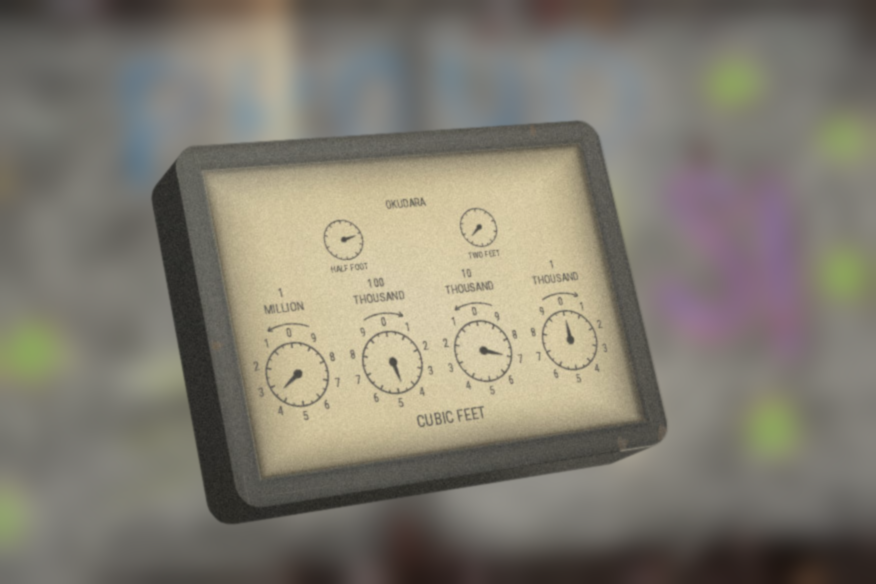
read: 347000; ft³
